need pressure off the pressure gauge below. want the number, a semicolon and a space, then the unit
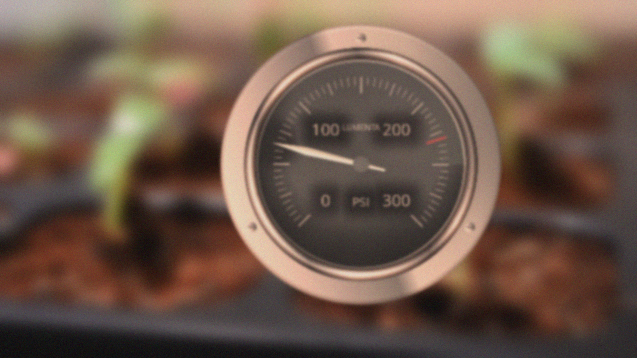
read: 65; psi
